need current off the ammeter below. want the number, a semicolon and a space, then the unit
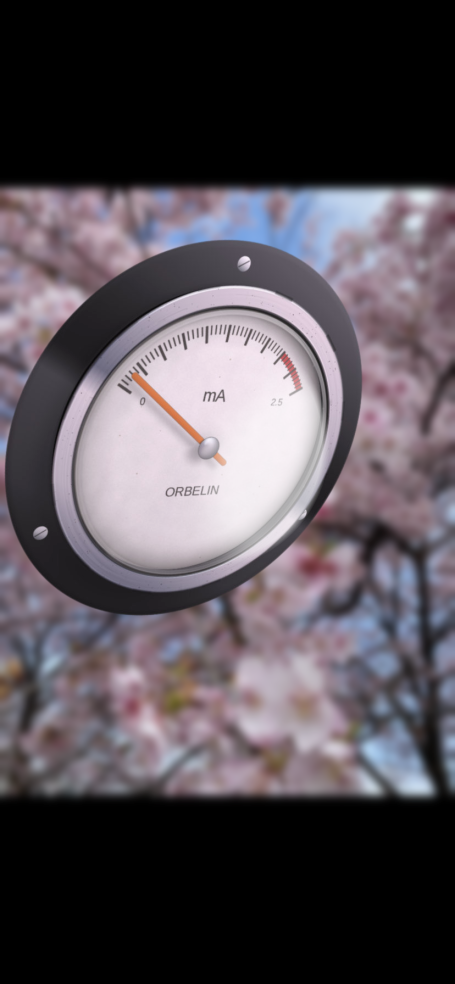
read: 0.15; mA
